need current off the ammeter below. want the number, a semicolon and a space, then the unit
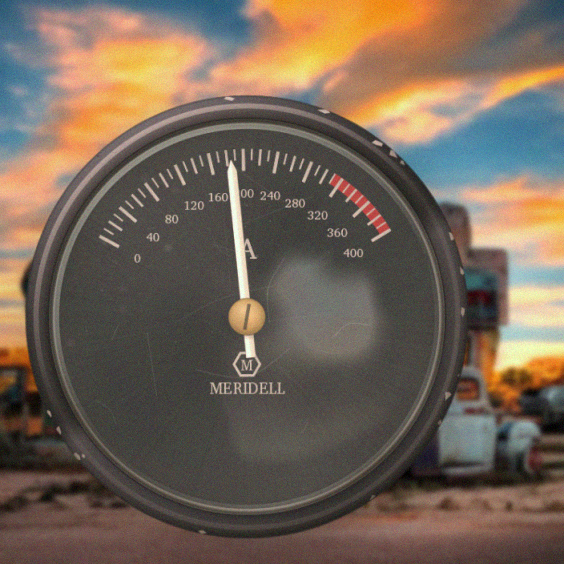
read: 185; A
